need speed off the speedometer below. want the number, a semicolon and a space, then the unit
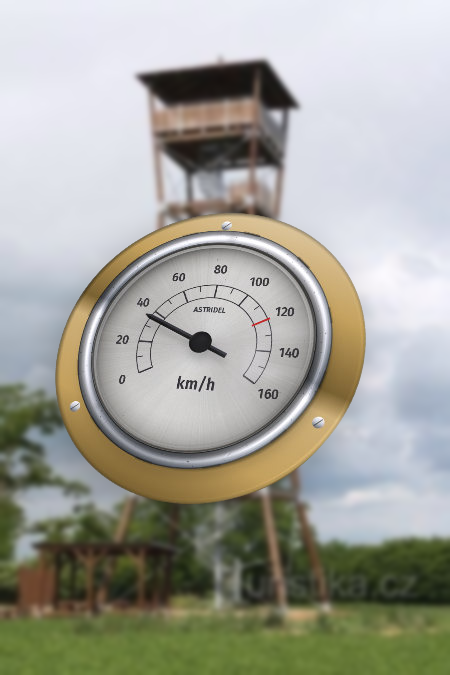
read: 35; km/h
